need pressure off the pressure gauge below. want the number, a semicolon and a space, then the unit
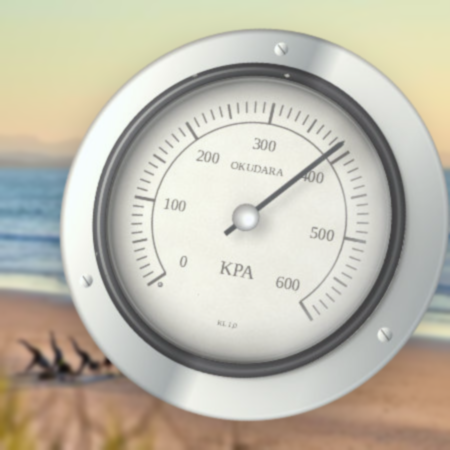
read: 390; kPa
